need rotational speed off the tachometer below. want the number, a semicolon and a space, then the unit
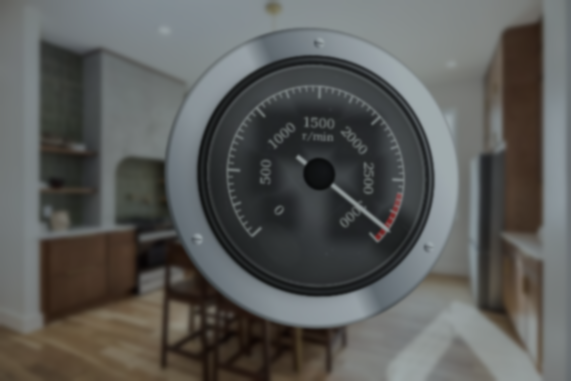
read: 2900; rpm
